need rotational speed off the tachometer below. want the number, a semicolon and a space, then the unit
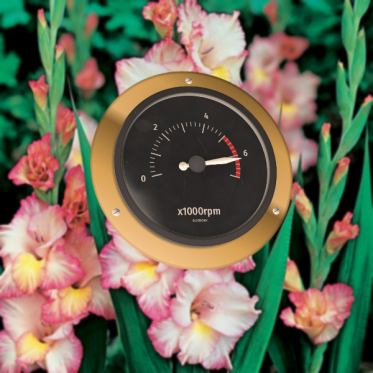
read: 6200; rpm
